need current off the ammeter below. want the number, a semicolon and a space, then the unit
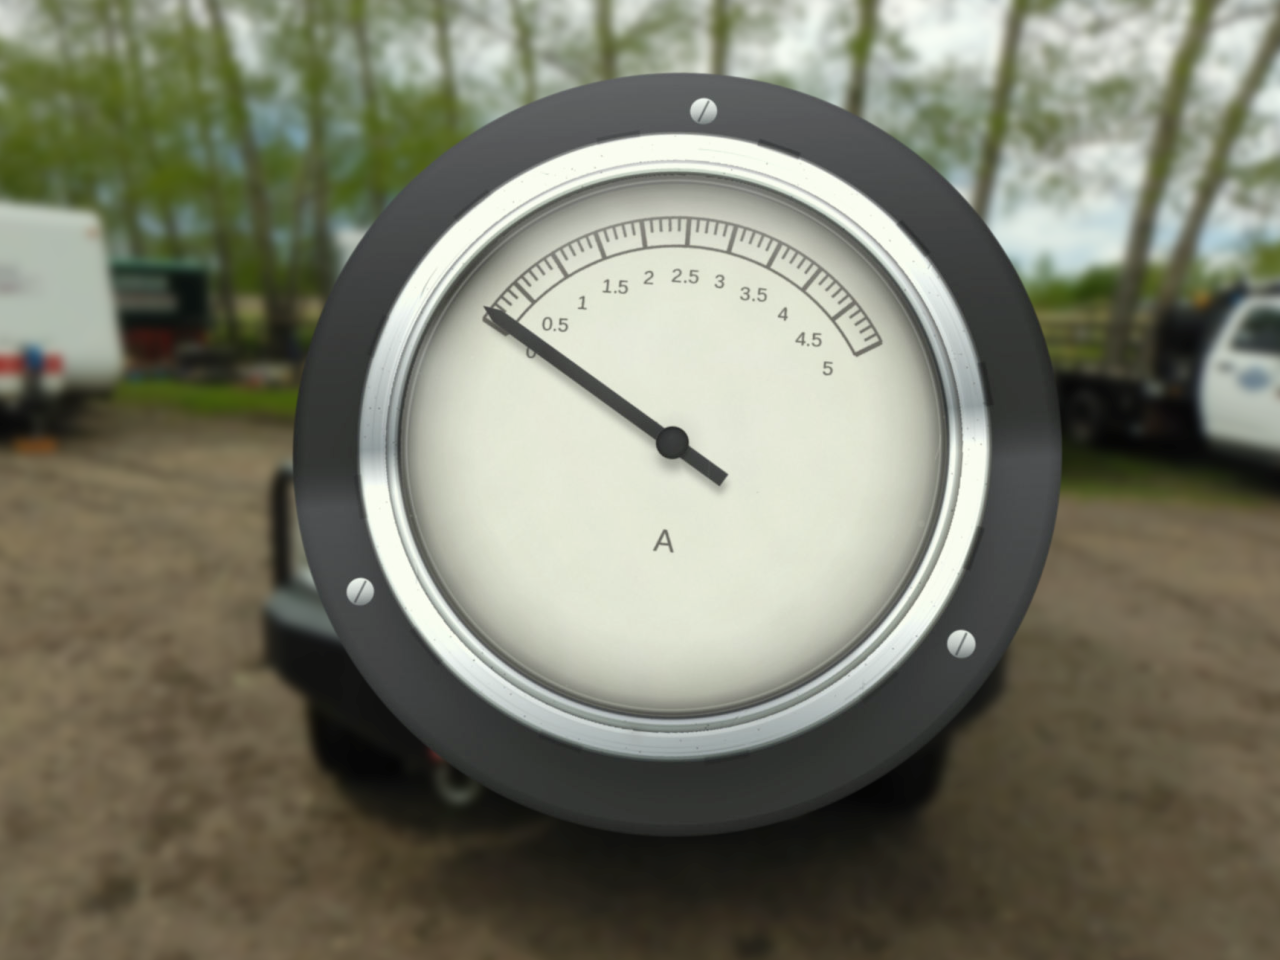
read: 0.1; A
